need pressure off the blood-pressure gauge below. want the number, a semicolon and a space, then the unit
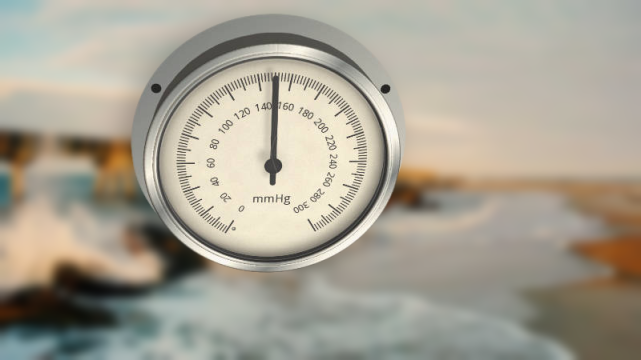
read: 150; mmHg
